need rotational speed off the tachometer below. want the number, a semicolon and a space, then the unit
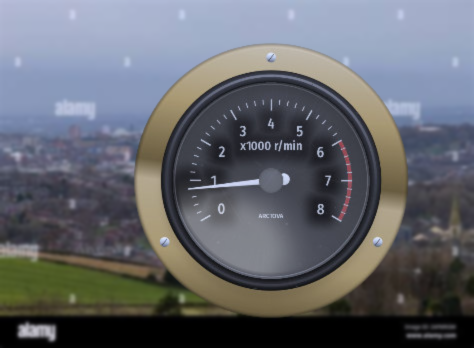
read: 800; rpm
